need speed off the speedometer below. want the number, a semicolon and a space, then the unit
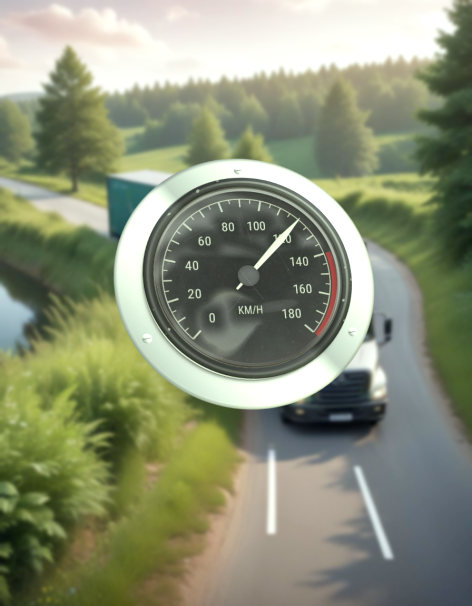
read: 120; km/h
